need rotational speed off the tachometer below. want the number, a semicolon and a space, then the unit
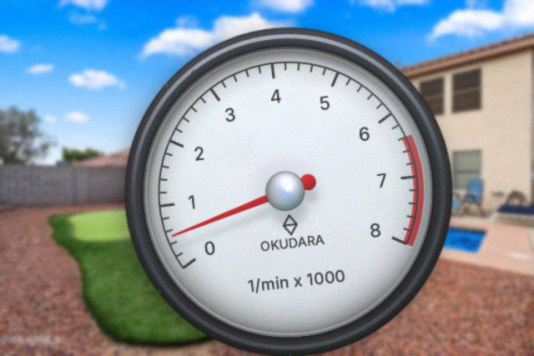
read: 500; rpm
